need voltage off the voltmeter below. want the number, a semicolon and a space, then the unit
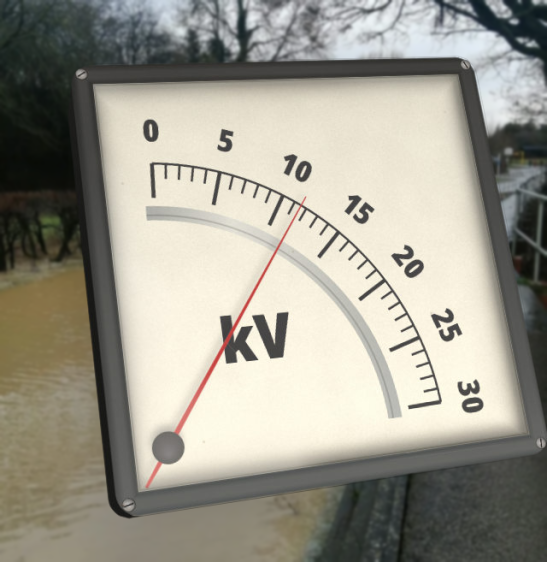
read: 11.5; kV
